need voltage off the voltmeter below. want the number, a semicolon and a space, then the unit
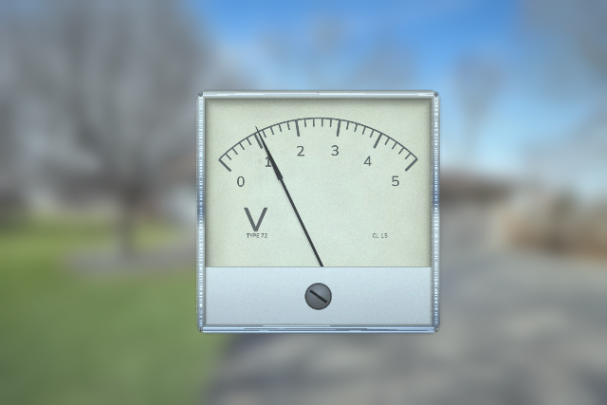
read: 1.1; V
